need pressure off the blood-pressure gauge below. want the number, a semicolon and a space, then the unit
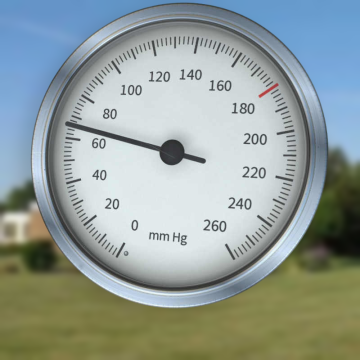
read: 66; mmHg
